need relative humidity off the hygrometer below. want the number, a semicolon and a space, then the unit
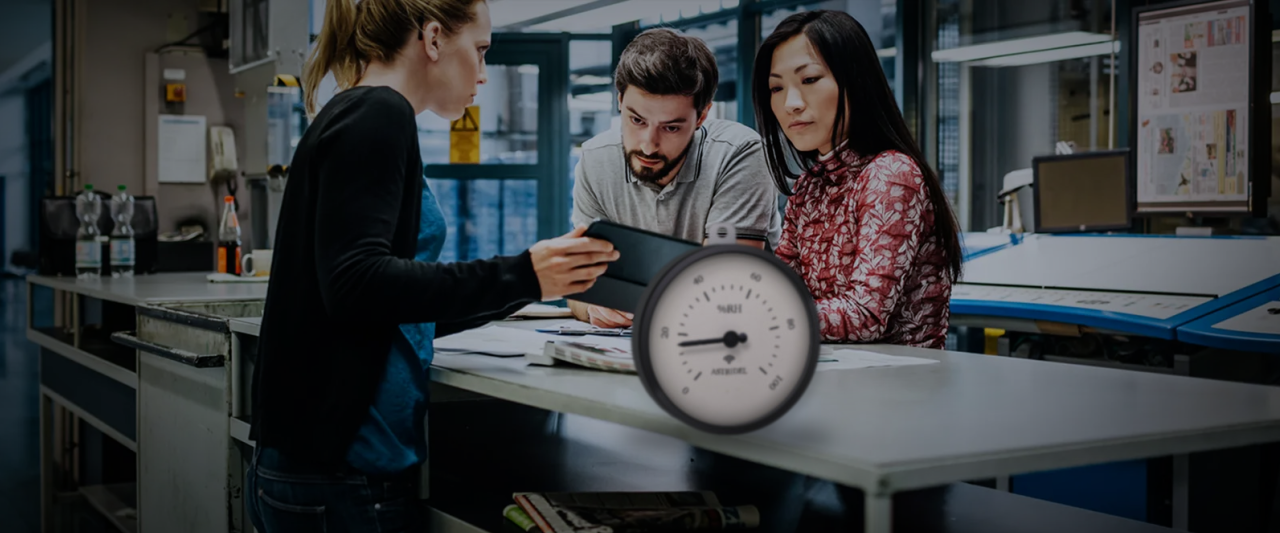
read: 16; %
